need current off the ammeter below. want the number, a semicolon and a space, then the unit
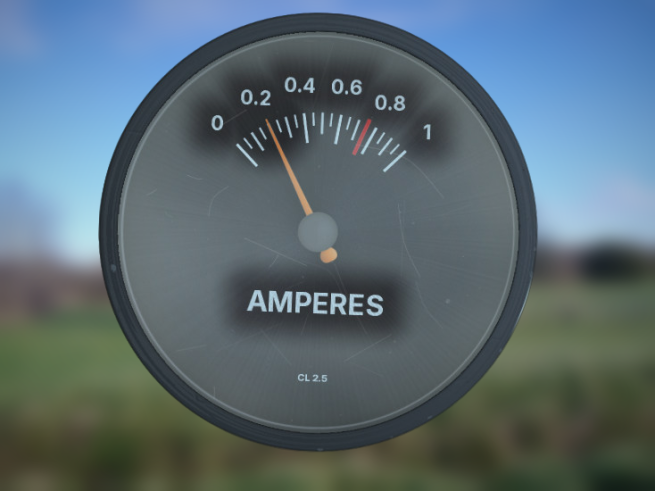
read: 0.2; A
